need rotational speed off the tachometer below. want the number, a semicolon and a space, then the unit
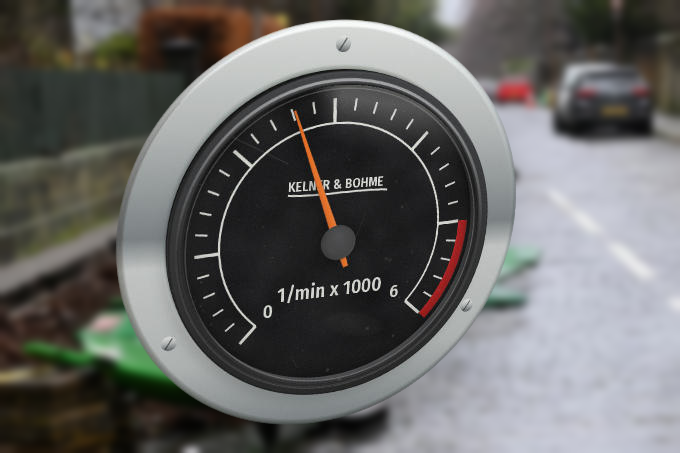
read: 2600; rpm
